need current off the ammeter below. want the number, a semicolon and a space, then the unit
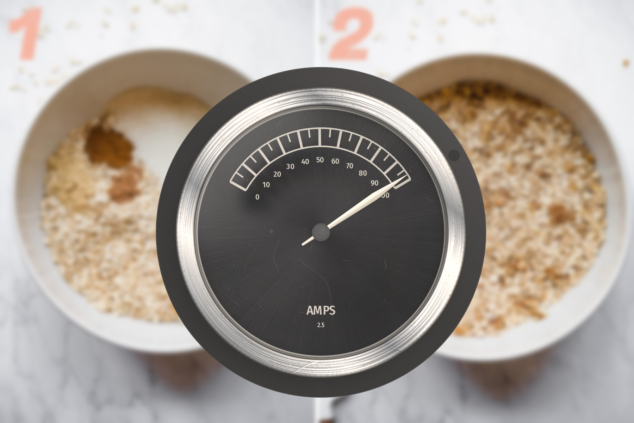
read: 97.5; A
